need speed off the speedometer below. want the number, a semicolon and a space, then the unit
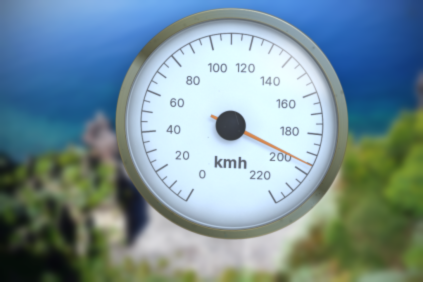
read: 195; km/h
